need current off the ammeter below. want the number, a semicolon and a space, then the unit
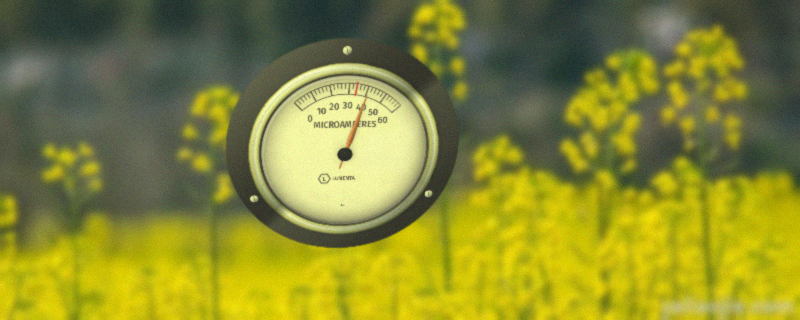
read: 40; µA
